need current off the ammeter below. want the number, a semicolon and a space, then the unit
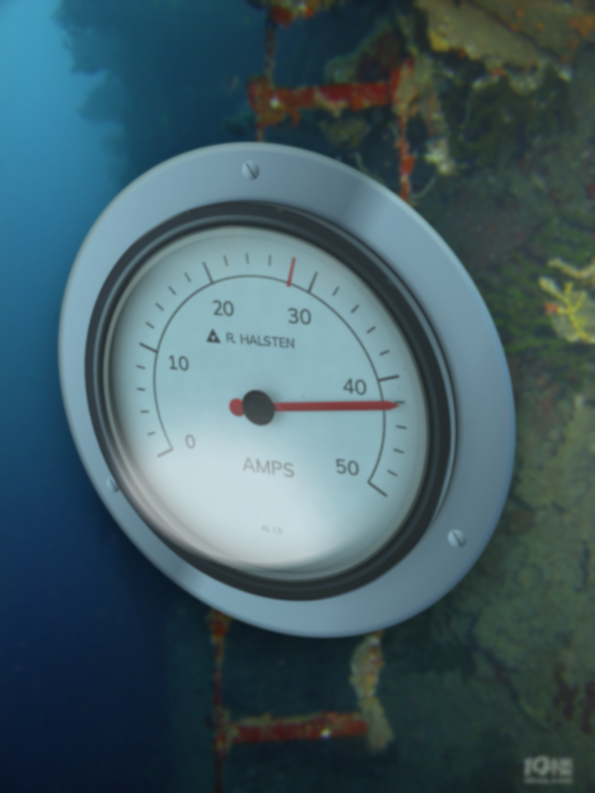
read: 42; A
